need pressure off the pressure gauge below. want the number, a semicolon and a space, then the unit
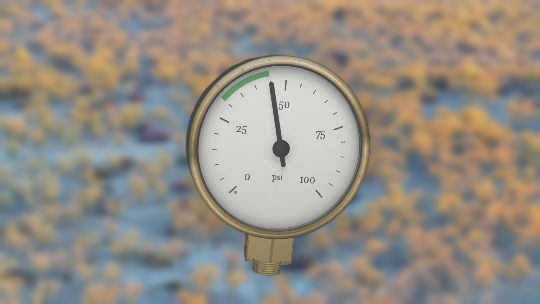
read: 45; psi
